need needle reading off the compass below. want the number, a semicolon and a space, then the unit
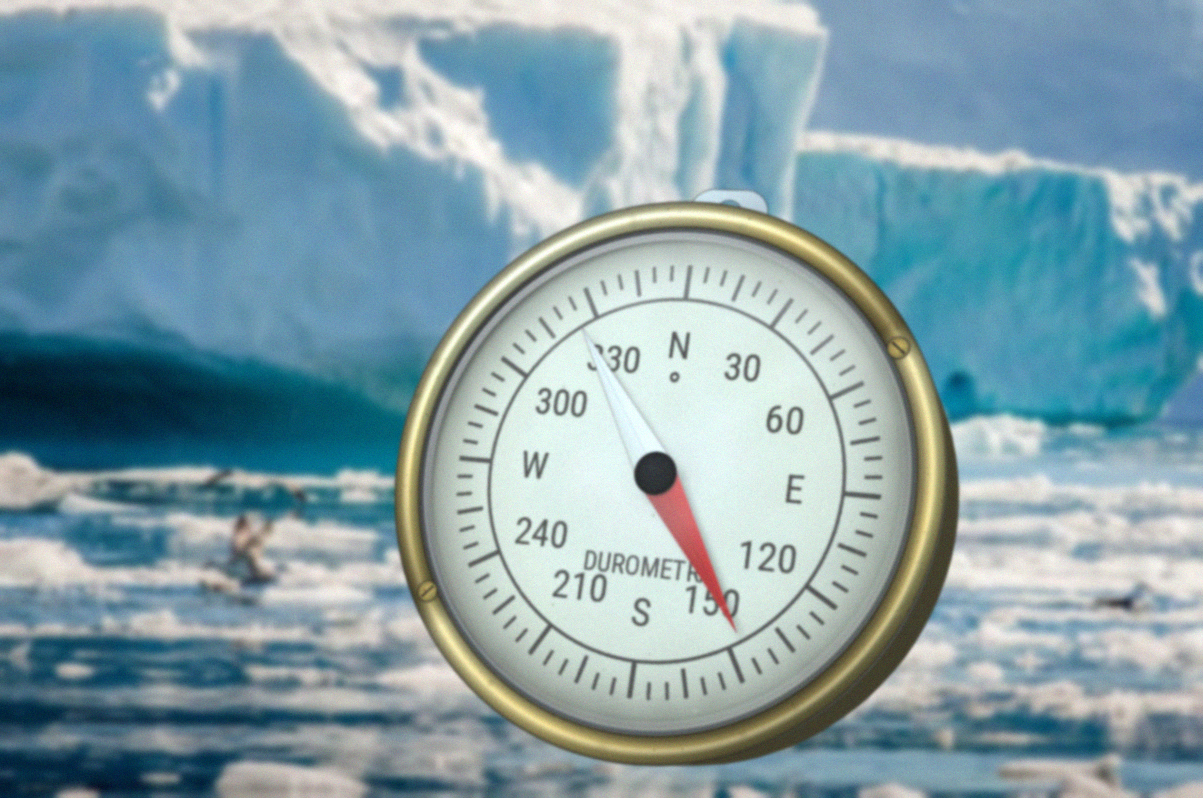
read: 145; °
